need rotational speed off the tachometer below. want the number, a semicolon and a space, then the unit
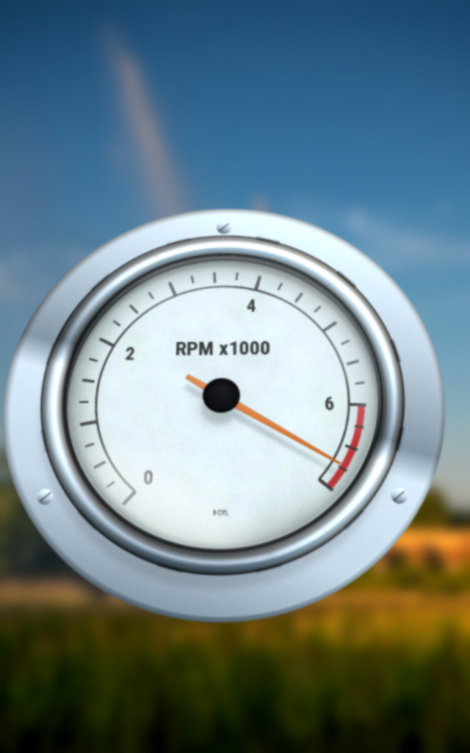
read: 6750; rpm
